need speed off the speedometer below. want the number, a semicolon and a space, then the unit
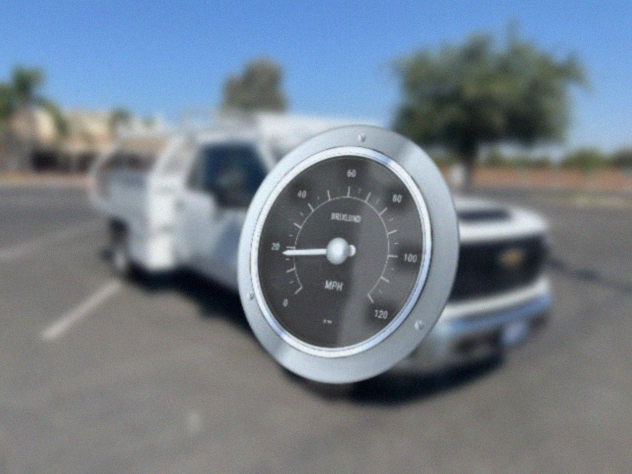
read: 17.5; mph
